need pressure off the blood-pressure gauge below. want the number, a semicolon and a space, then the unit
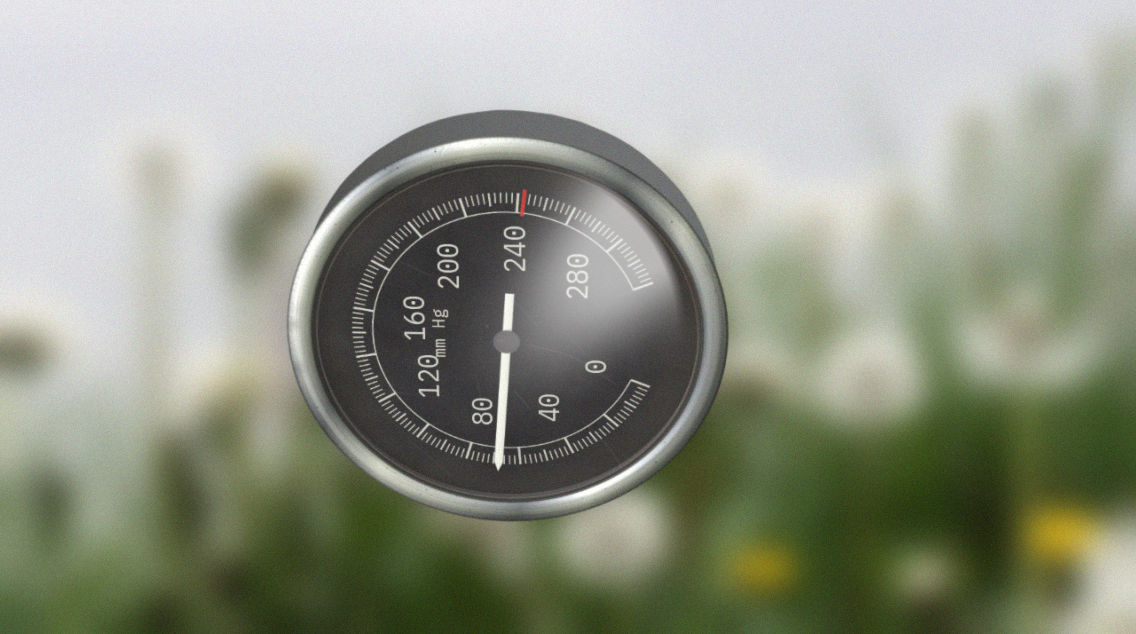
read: 68; mmHg
